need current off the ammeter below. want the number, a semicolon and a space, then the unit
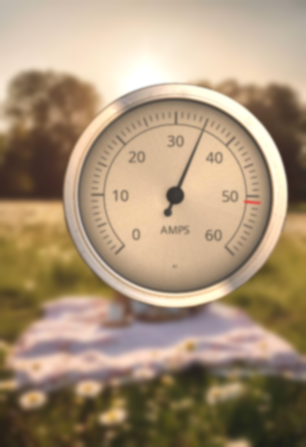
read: 35; A
